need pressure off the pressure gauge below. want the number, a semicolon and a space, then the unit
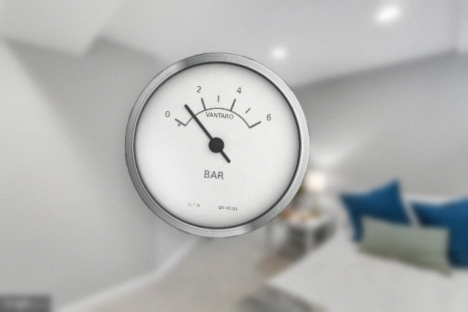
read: 1; bar
